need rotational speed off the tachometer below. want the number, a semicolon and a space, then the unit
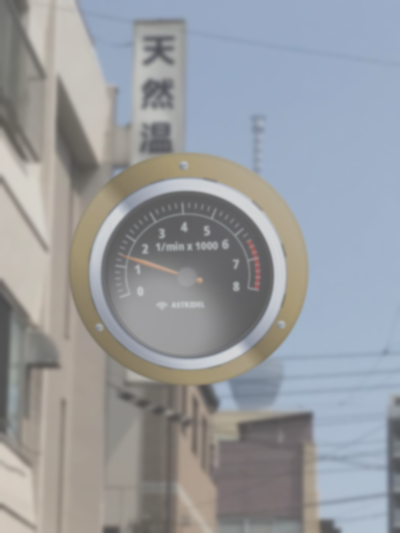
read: 1400; rpm
